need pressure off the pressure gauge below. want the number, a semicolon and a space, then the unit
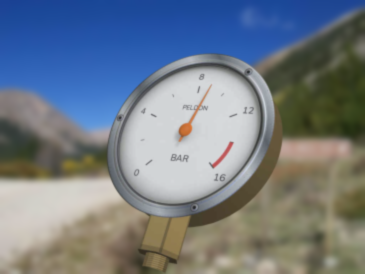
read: 9; bar
